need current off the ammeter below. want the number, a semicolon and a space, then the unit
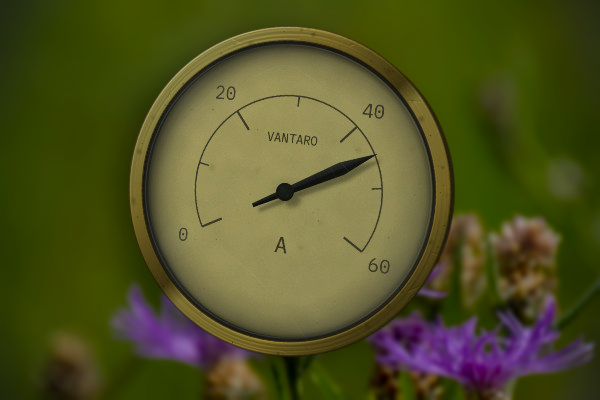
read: 45; A
